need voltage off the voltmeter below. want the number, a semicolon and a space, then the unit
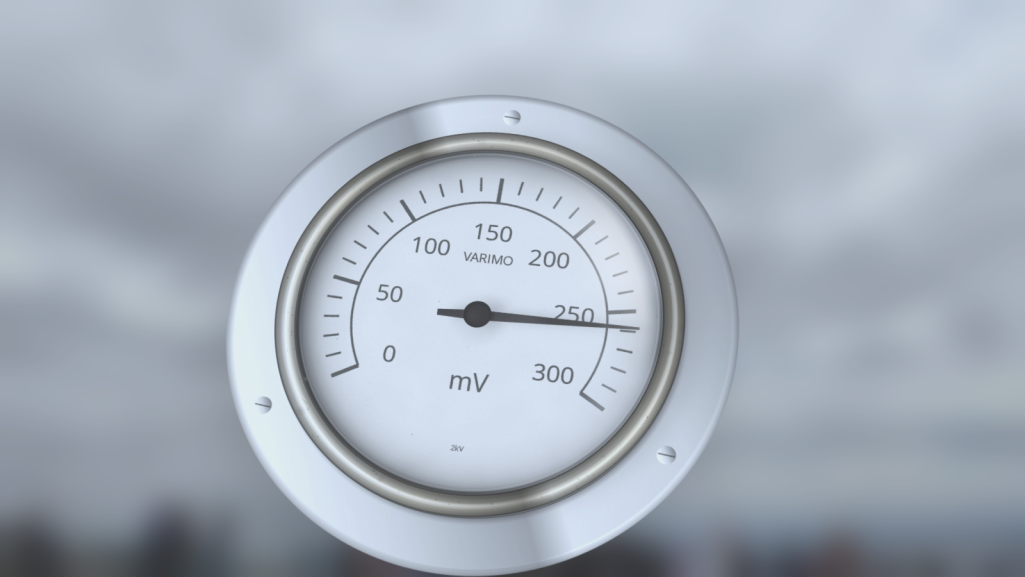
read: 260; mV
